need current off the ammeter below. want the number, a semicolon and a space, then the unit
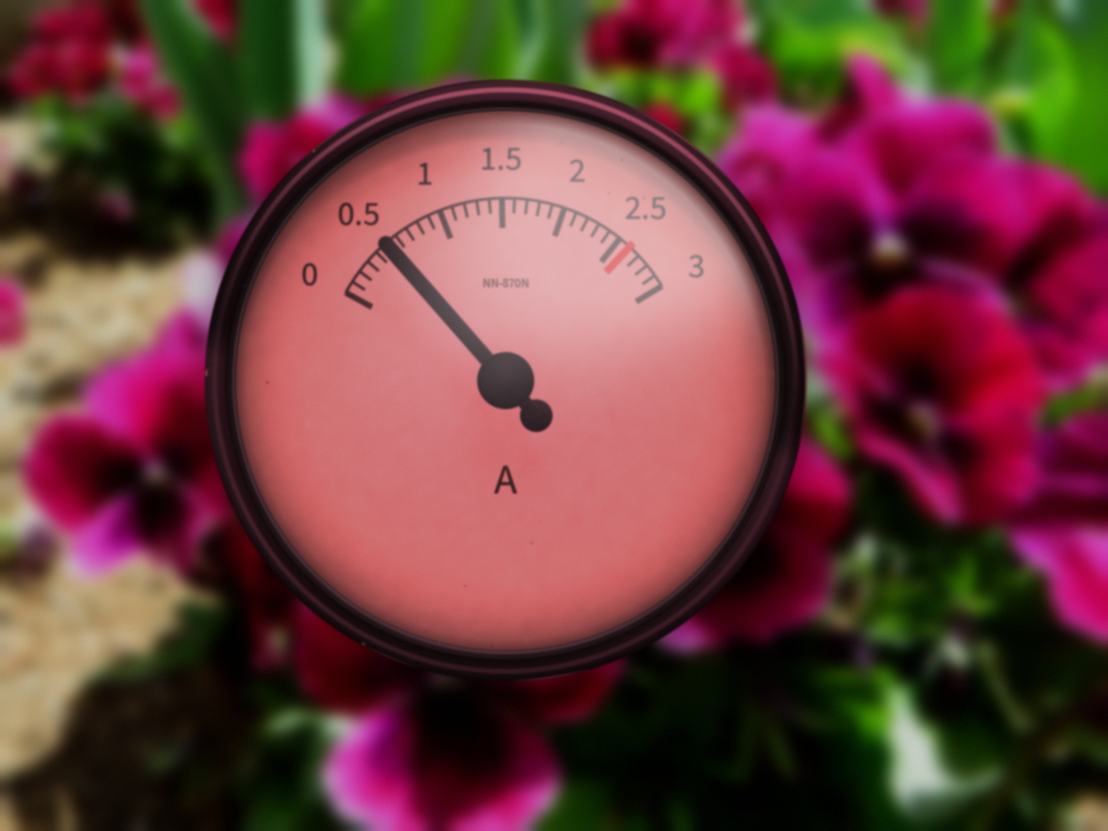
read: 0.5; A
